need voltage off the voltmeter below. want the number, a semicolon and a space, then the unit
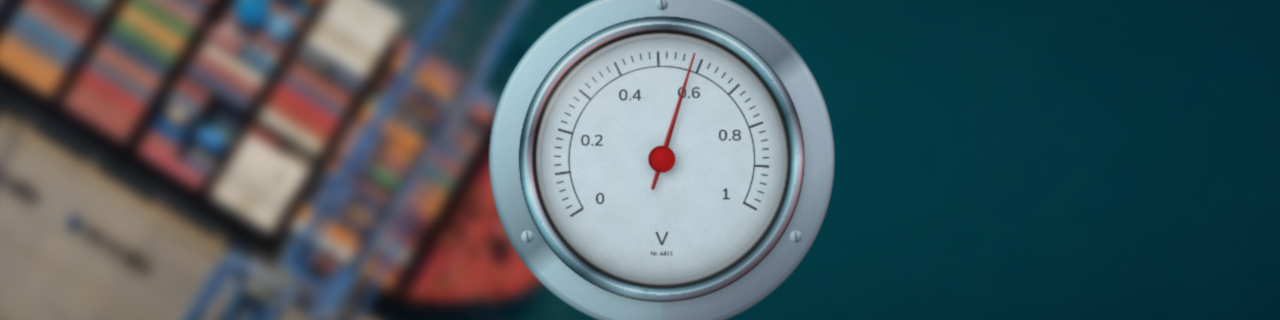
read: 0.58; V
